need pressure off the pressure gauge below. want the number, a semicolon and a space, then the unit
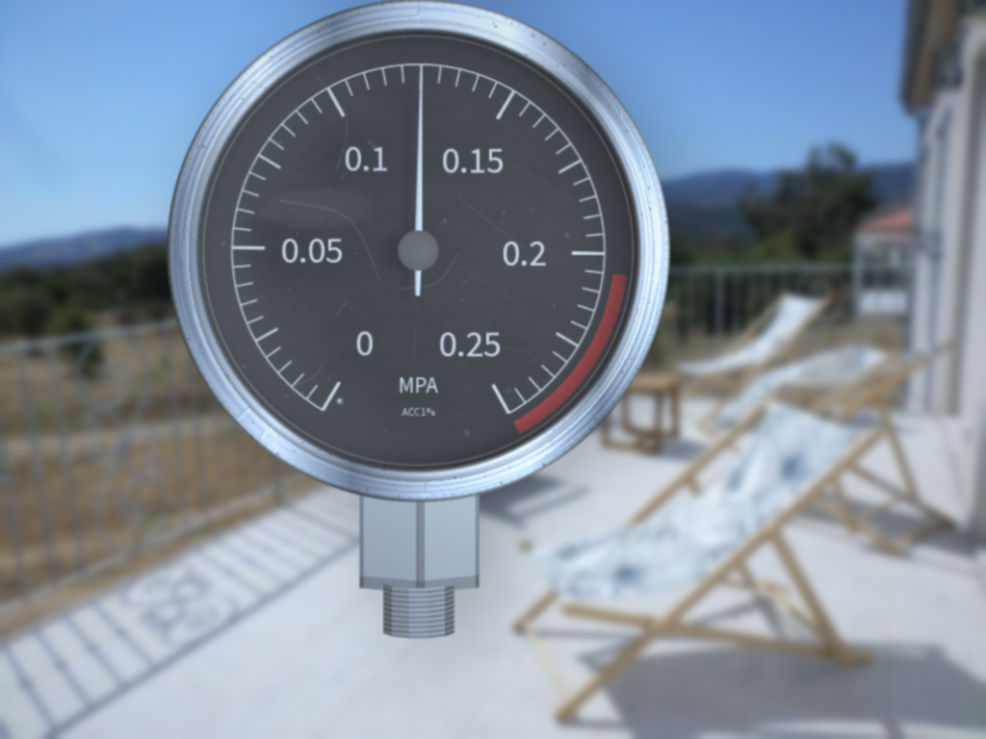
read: 0.125; MPa
